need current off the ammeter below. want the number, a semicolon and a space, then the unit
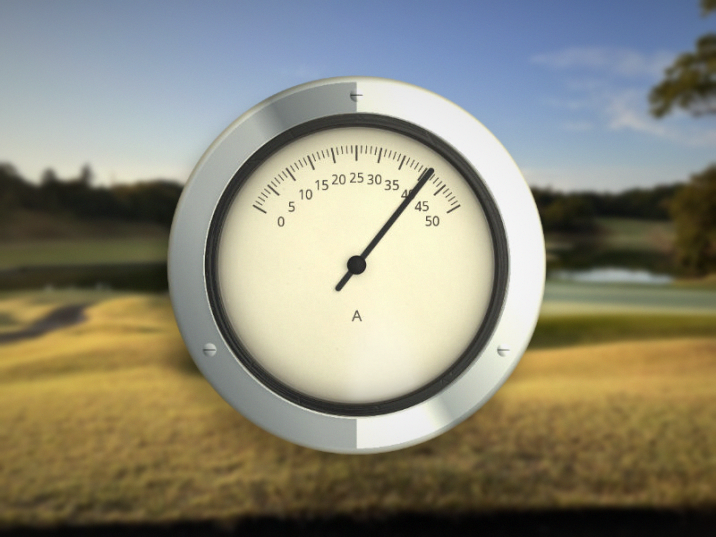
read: 41; A
